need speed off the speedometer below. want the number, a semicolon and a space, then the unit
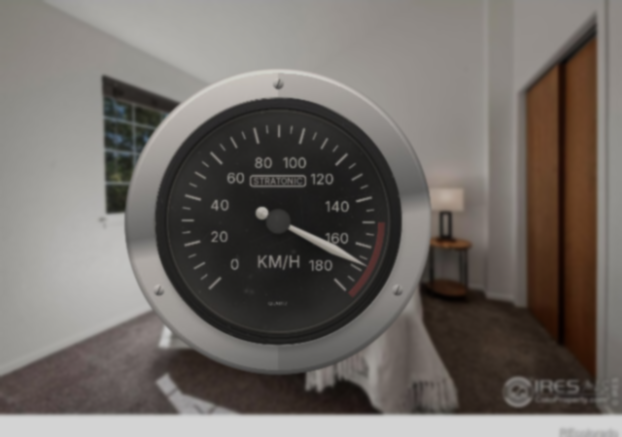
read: 167.5; km/h
